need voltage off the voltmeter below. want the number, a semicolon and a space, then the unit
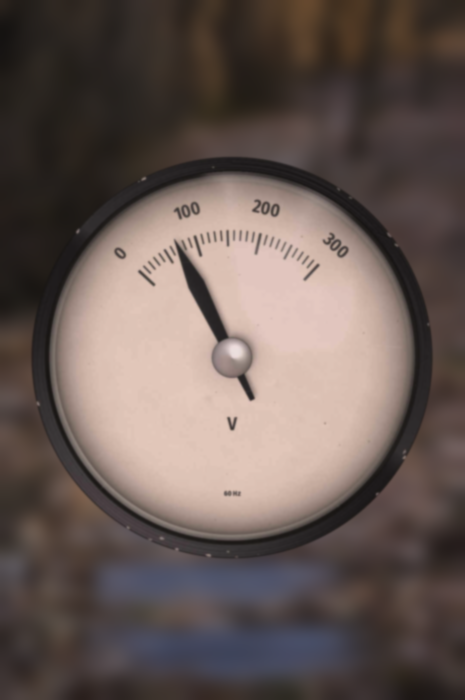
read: 70; V
